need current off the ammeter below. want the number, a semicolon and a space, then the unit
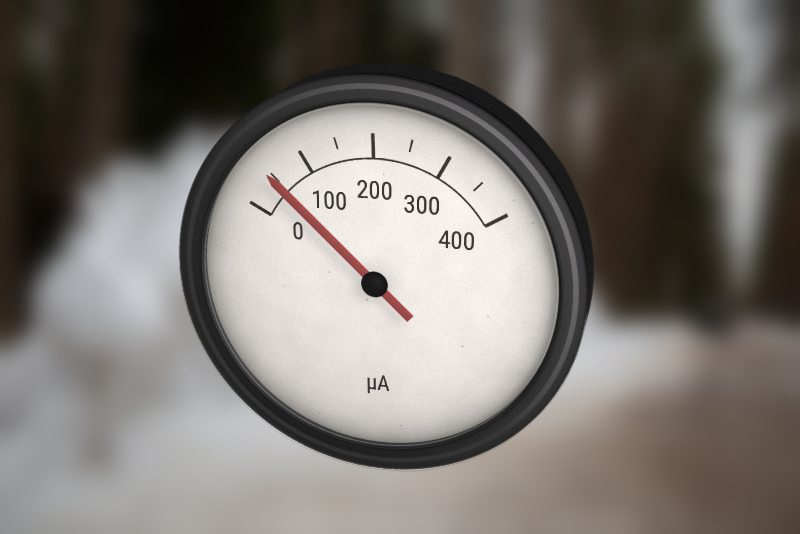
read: 50; µA
